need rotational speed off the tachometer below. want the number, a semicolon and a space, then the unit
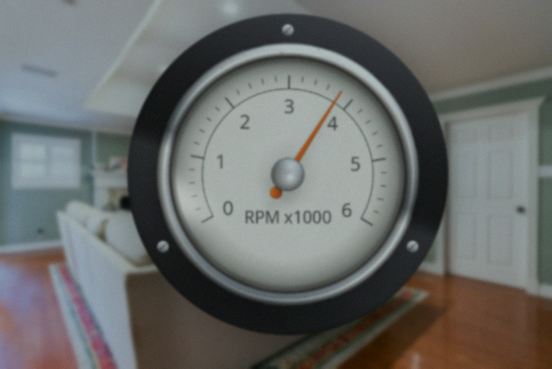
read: 3800; rpm
